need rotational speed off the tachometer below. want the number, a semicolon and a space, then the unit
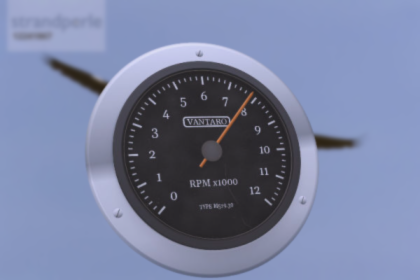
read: 7800; rpm
